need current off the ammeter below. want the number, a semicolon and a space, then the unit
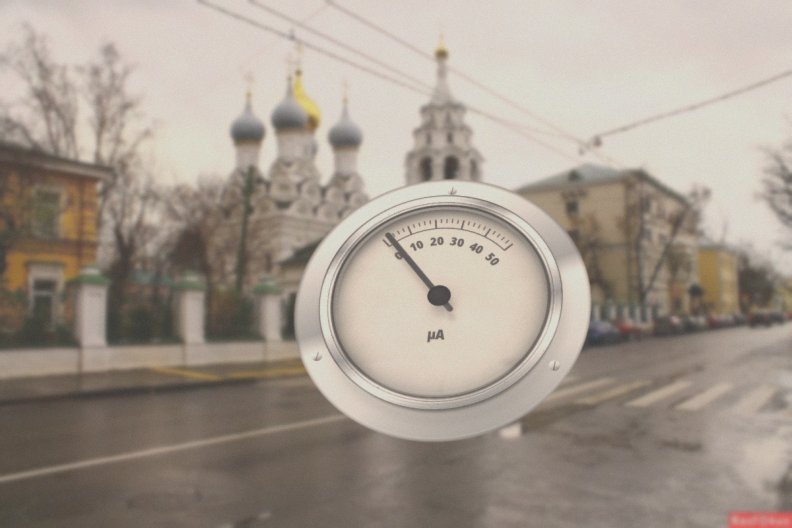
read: 2; µA
